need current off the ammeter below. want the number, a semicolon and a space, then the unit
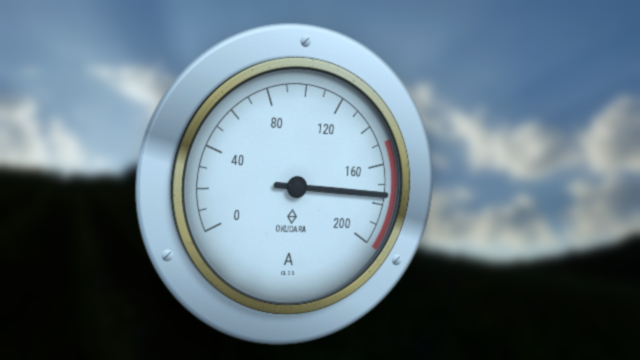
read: 175; A
